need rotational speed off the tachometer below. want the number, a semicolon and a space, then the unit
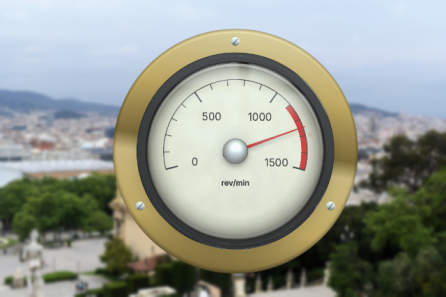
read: 1250; rpm
